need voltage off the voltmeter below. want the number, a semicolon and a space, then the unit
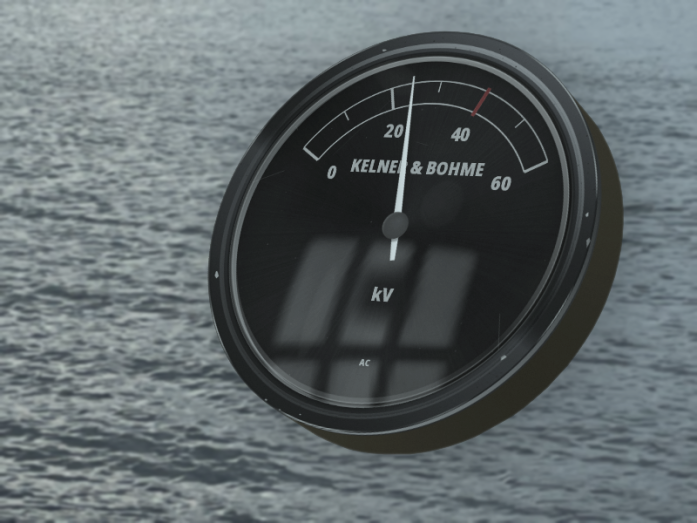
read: 25; kV
